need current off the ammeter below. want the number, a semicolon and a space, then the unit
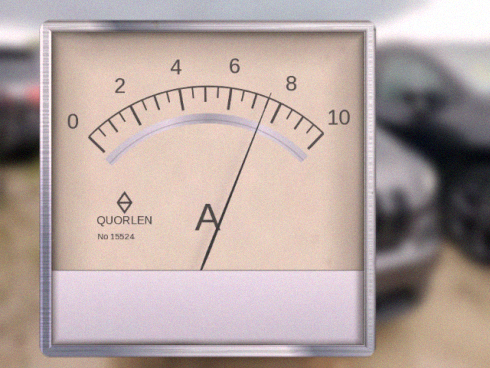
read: 7.5; A
